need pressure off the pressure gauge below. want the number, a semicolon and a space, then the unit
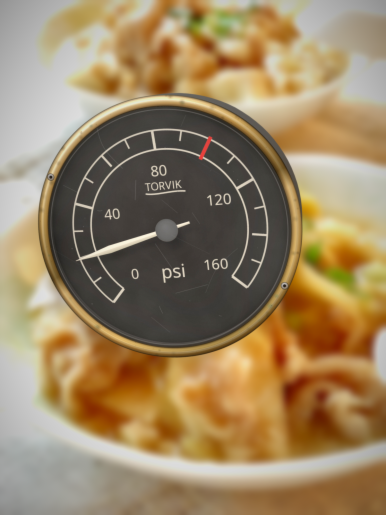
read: 20; psi
